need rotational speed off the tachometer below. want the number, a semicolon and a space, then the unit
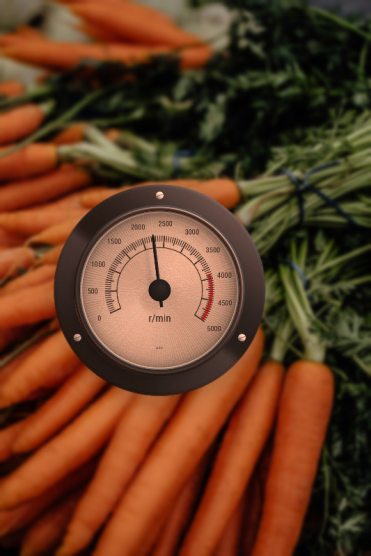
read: 2250; rpm
